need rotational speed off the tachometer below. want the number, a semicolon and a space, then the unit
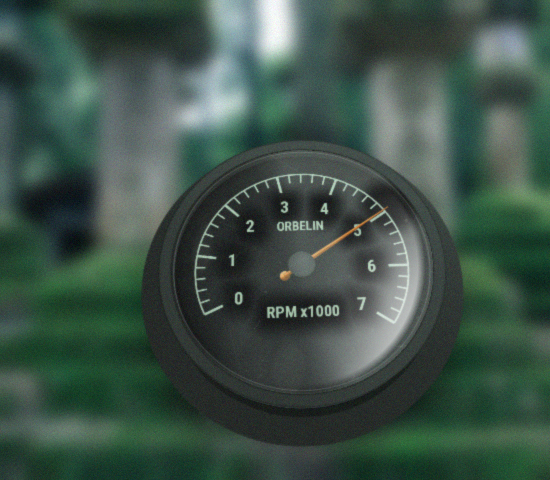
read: 5000; rpm
